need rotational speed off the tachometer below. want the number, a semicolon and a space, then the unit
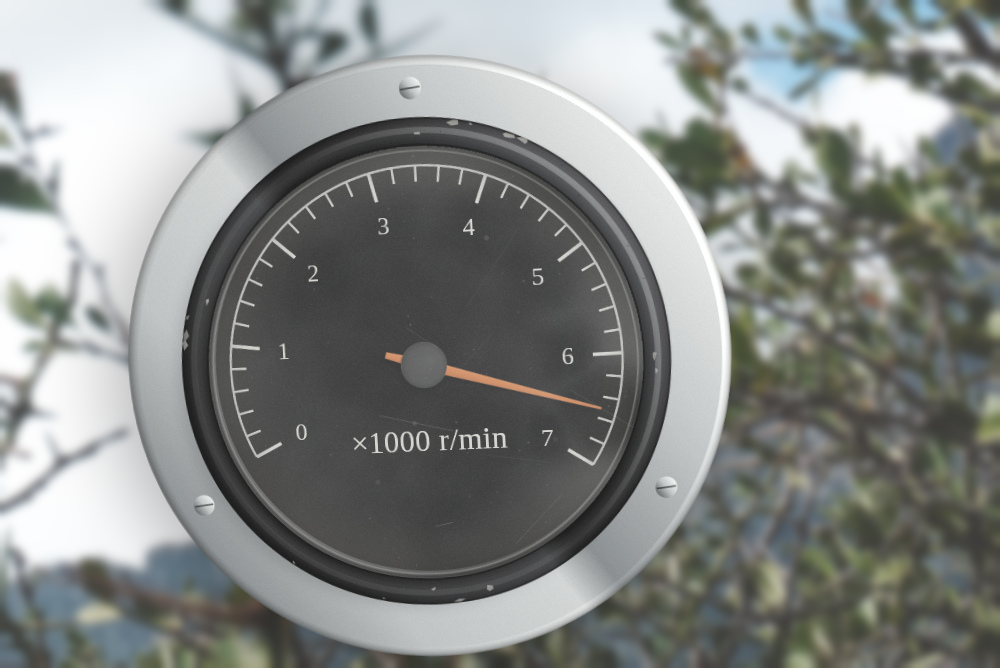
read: 6500; rpm
